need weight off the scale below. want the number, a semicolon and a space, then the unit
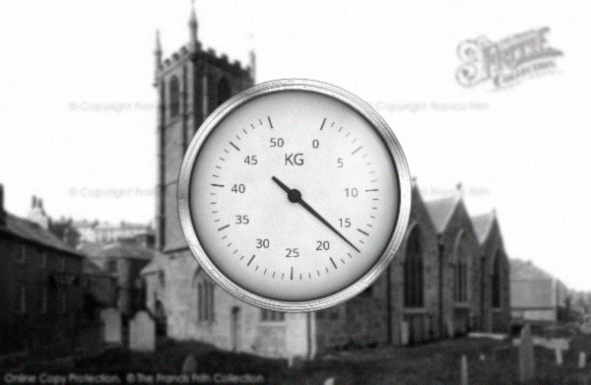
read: 17; kg
